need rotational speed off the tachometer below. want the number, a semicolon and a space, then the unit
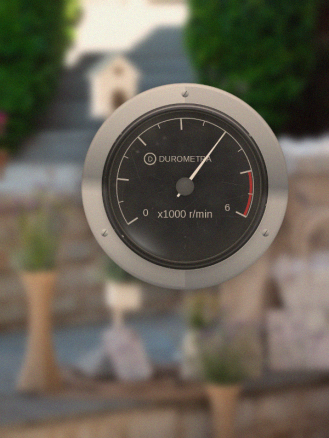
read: 4000; rpm
